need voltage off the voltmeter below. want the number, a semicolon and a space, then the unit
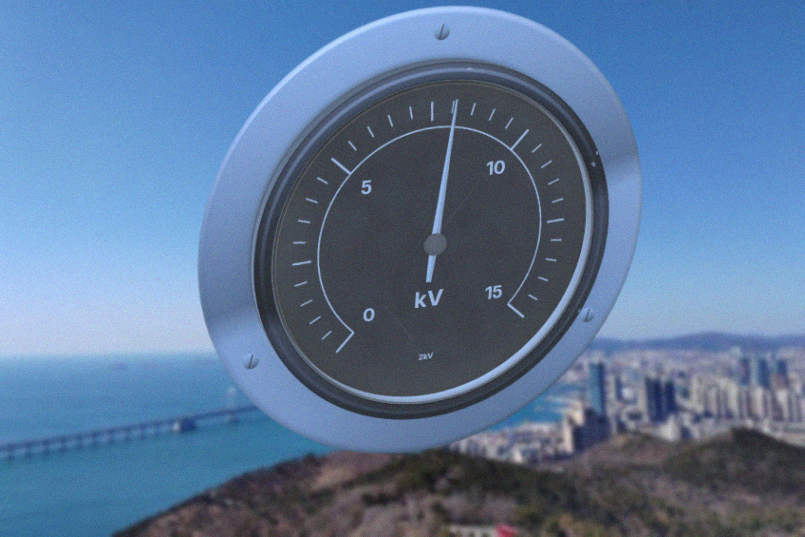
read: 8; kV
